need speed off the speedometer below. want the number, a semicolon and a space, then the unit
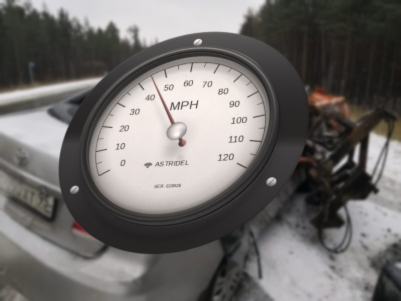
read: 45; mph
